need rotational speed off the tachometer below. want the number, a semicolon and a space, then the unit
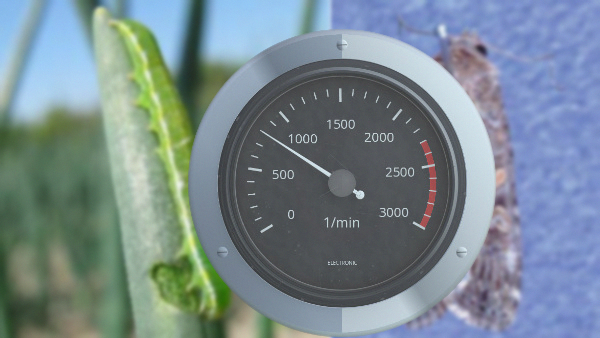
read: 800; rpm
